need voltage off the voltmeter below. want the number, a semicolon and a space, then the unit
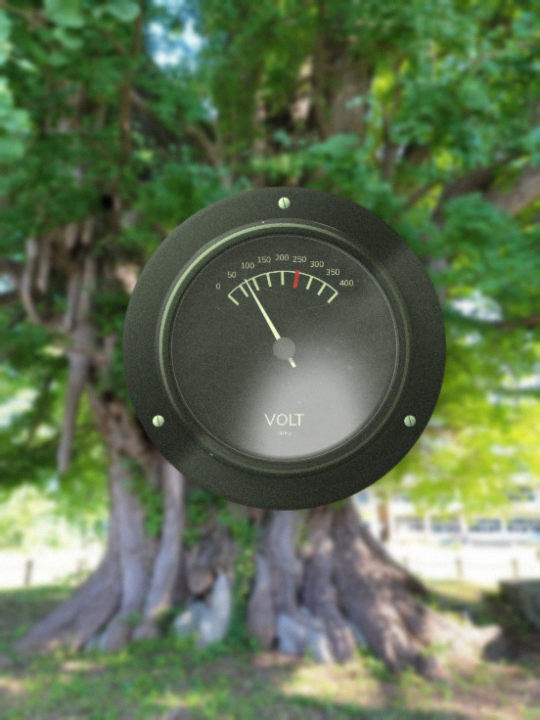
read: 75; V
